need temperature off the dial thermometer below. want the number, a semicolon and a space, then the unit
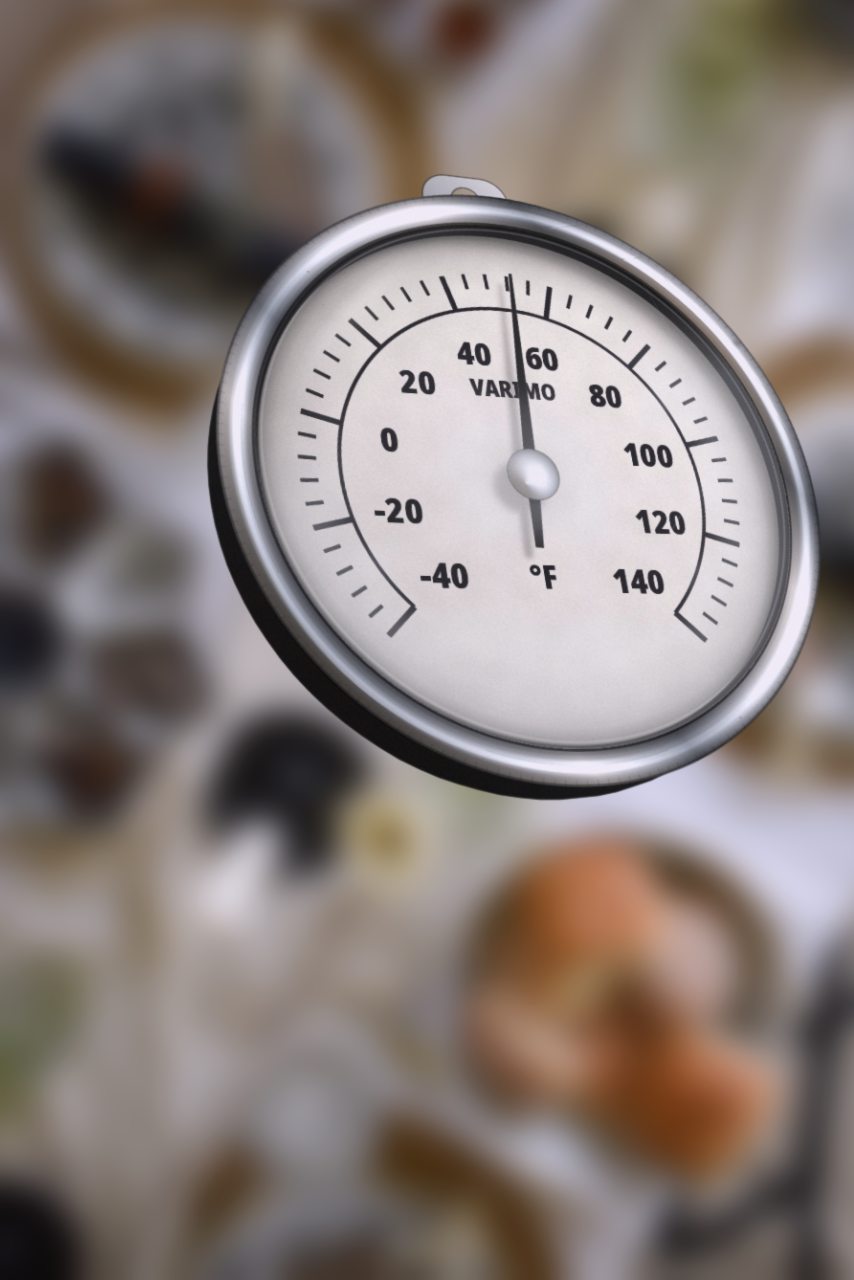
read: 52; °F
